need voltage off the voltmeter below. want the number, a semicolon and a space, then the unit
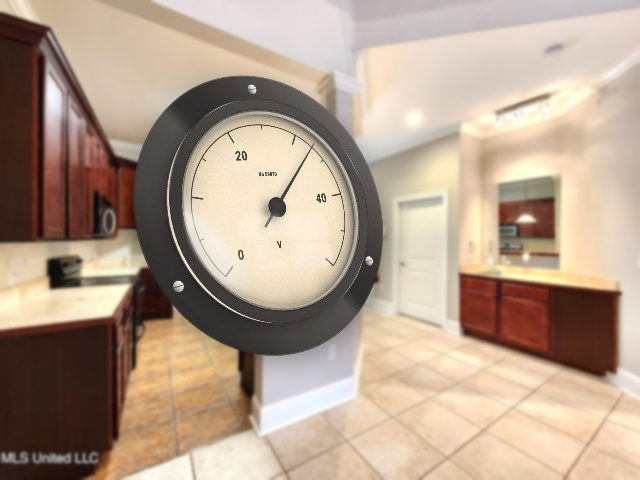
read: 32.5; V
